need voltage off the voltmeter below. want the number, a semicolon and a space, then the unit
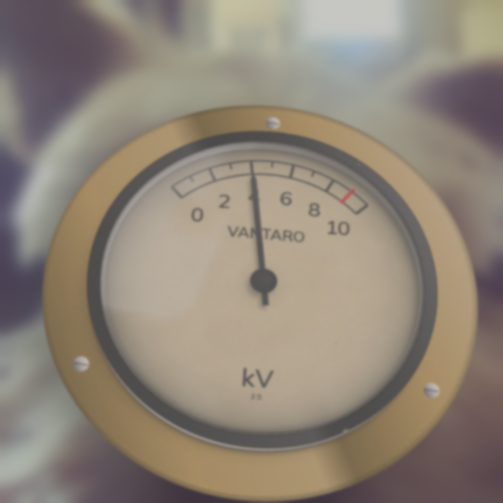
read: 4; kV
